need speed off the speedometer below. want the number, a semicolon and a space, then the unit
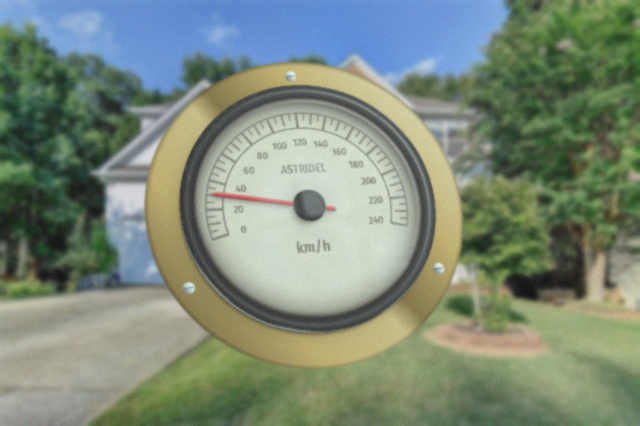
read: 30; km/h
